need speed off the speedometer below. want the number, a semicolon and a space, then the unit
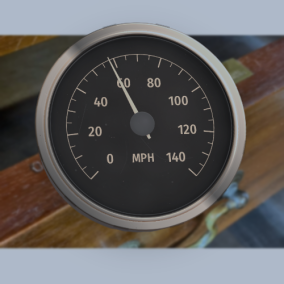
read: 57.5; mph
